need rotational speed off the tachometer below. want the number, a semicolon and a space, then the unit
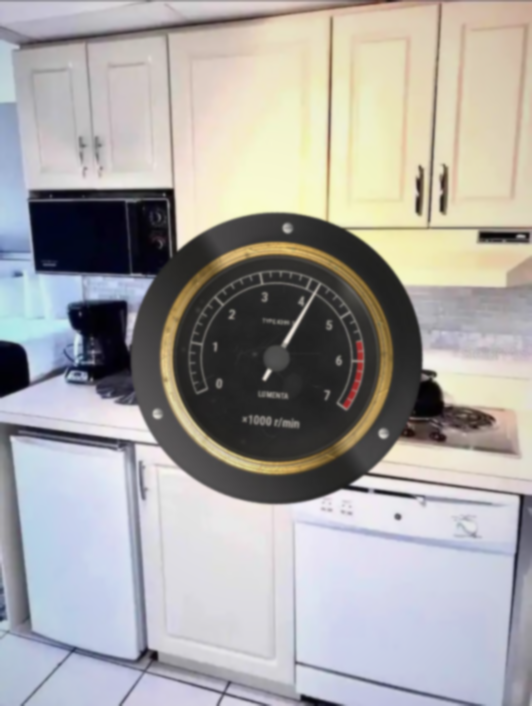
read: 4200; rpm
